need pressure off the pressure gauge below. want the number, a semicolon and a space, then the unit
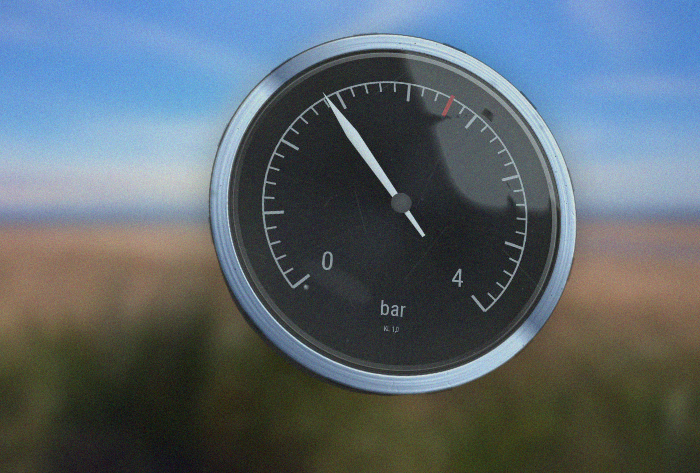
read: 1.4; bar
